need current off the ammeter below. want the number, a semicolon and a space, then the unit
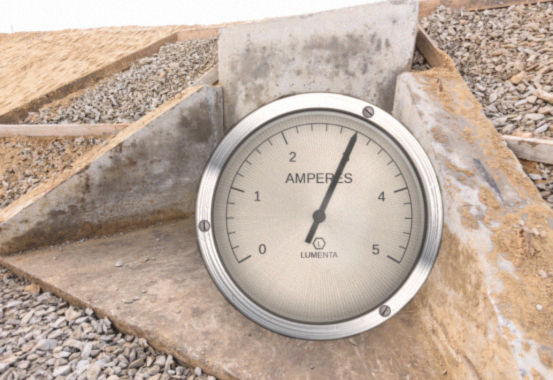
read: 3; A
